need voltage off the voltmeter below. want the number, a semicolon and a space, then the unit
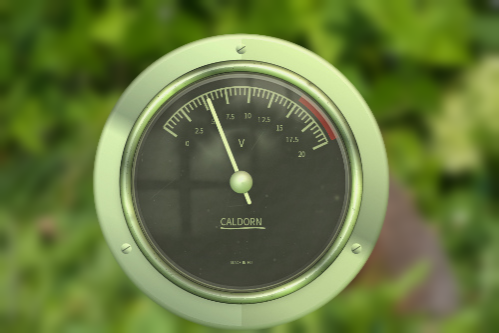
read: 5.5; V
